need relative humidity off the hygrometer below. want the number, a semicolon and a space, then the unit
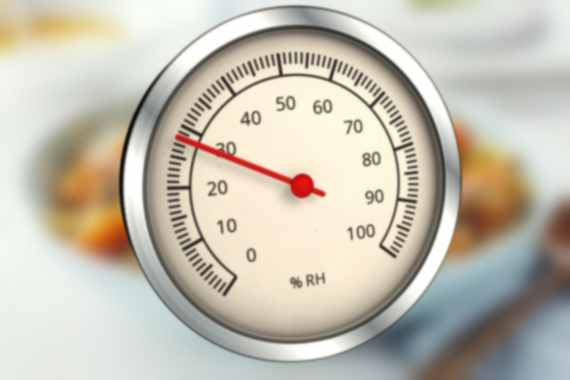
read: 28; %
